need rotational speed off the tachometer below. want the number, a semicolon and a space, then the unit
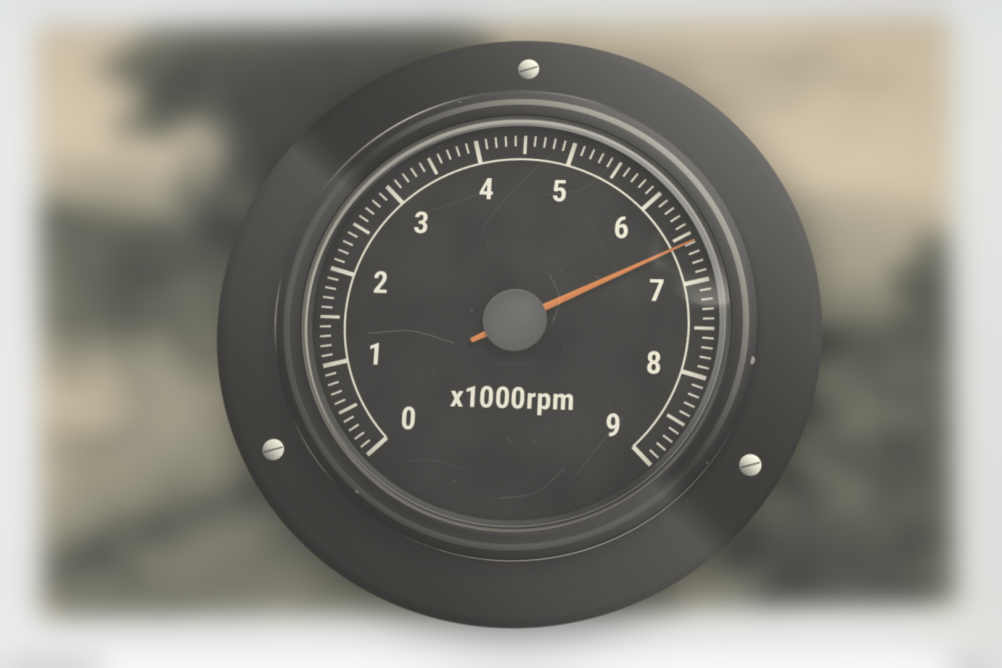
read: 6600; rpm
